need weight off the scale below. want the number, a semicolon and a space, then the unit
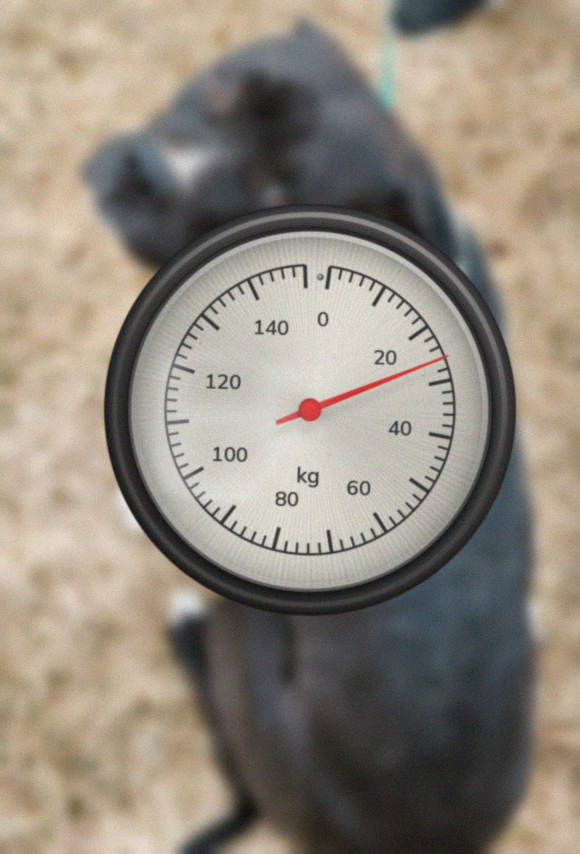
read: 26; kg
